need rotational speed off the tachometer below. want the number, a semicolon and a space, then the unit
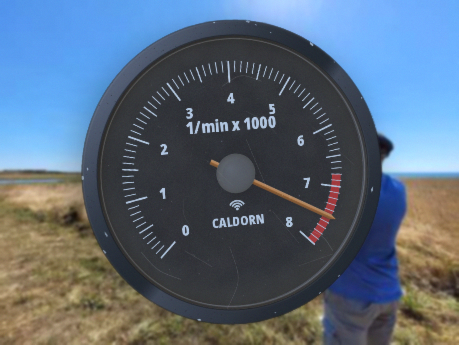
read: 7500; rpm
